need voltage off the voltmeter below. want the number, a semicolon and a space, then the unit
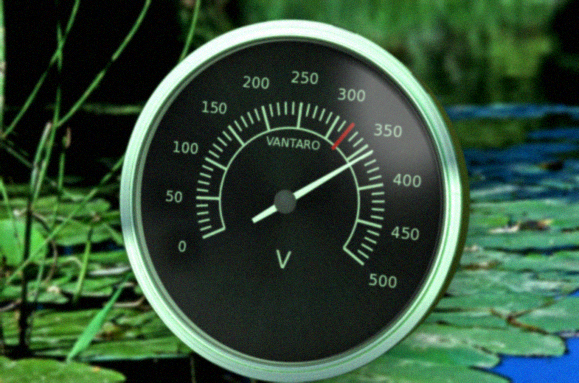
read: 360; V
